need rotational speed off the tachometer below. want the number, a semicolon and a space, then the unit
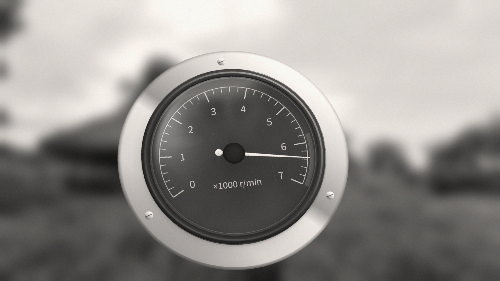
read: 6400; rpm
